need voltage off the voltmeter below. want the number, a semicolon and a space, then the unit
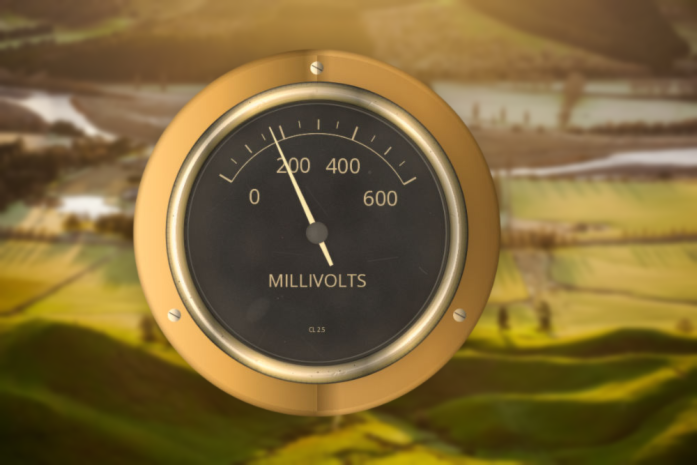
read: 175; mV
